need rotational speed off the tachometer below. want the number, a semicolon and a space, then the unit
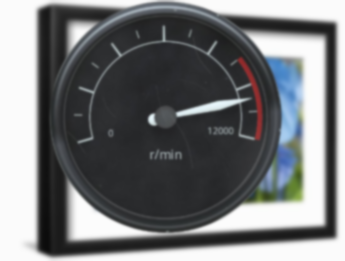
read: 10500; rpm
